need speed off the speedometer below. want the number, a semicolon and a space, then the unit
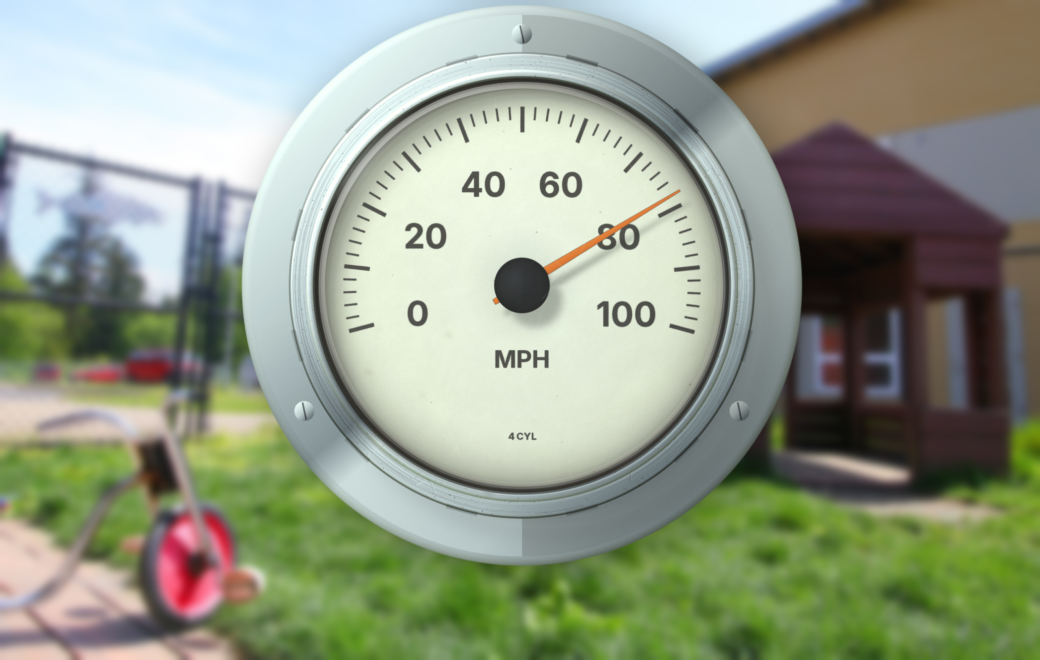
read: 78; mph
